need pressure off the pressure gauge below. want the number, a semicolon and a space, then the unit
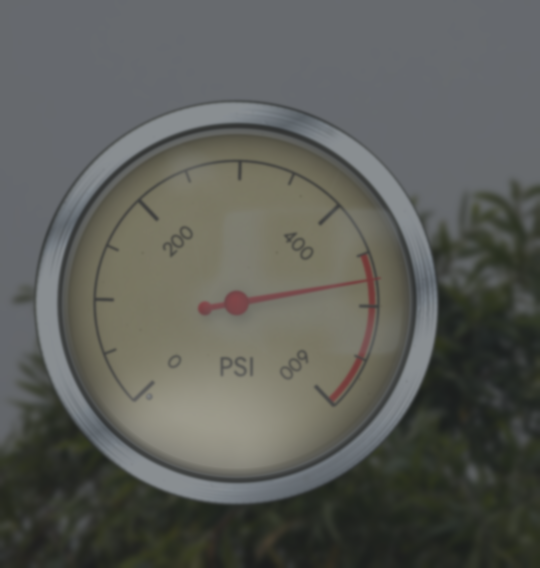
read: 475; psi
